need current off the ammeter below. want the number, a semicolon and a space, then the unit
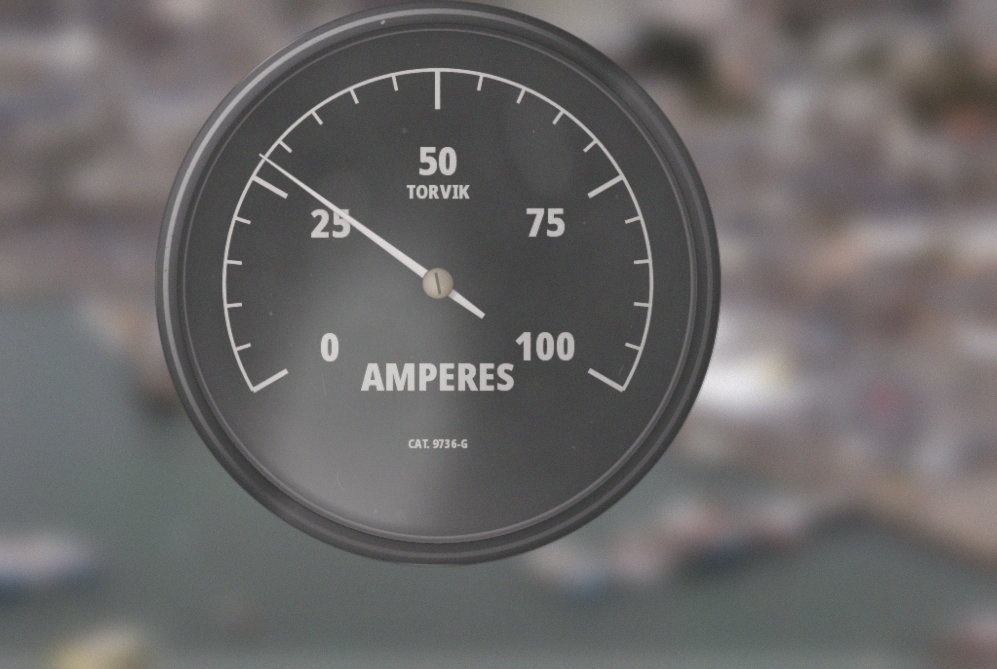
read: 27.5; A
